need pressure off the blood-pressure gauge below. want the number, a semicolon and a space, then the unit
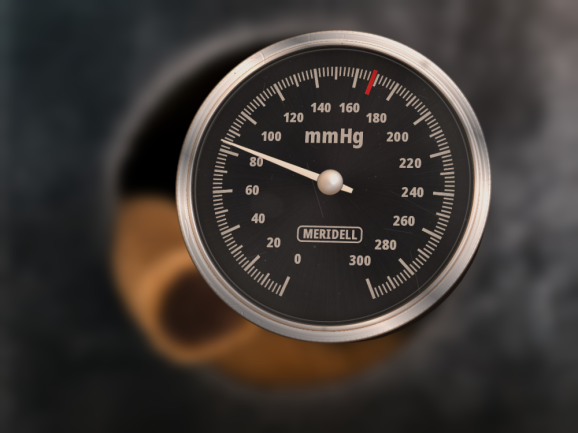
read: 84; mmHg
